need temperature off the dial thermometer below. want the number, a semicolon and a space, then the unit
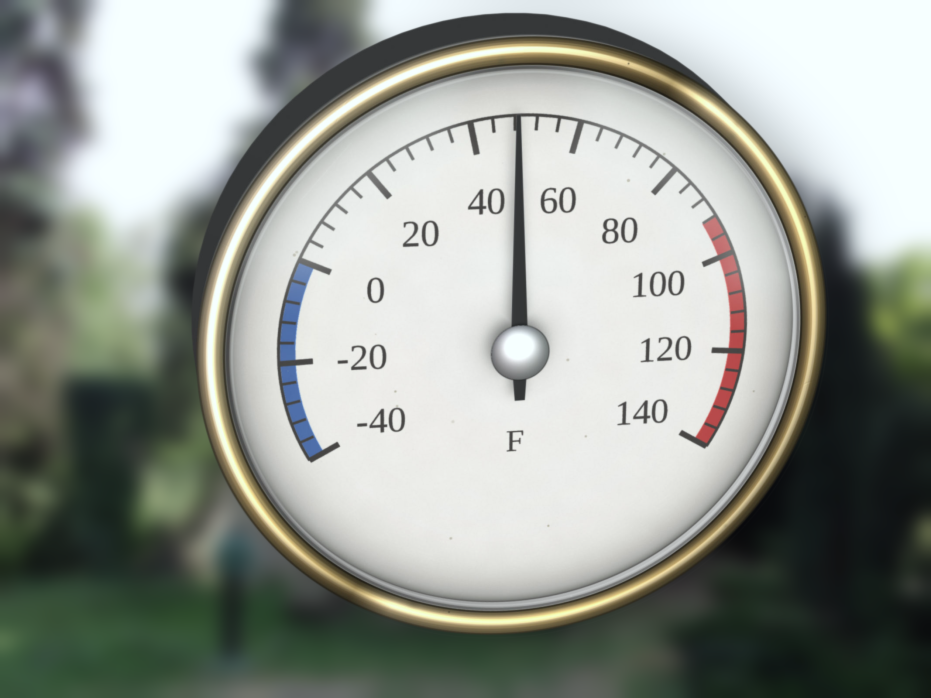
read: 48; °F
